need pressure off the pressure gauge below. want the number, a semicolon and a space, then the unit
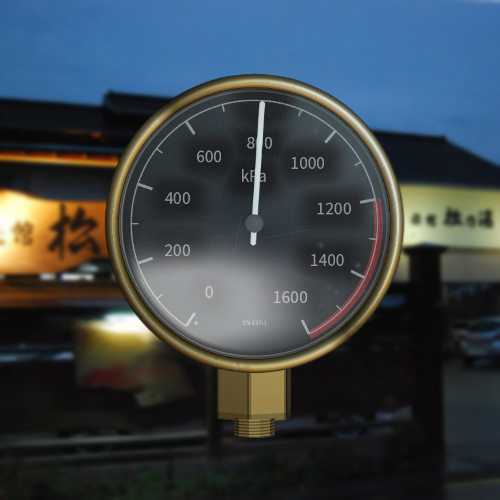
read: 800; kPa
